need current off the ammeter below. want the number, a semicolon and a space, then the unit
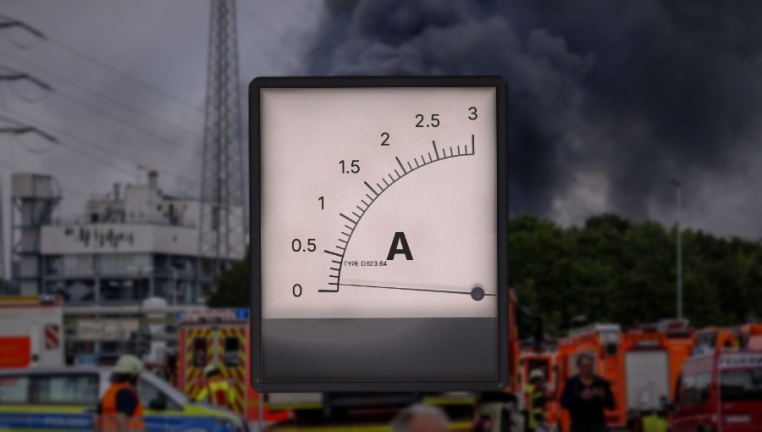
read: 0.1; A
